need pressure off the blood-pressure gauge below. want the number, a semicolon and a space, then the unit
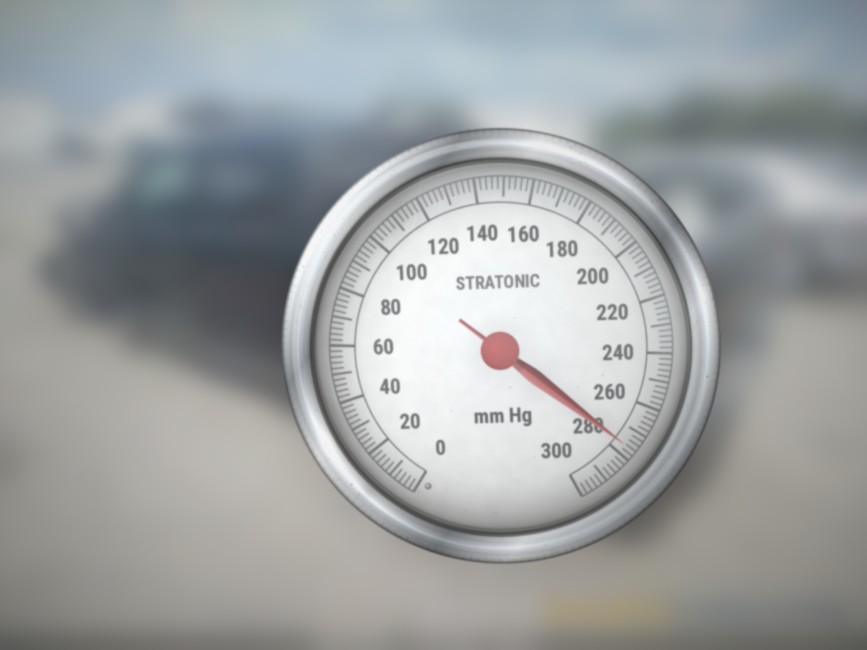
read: 276; mmHg
